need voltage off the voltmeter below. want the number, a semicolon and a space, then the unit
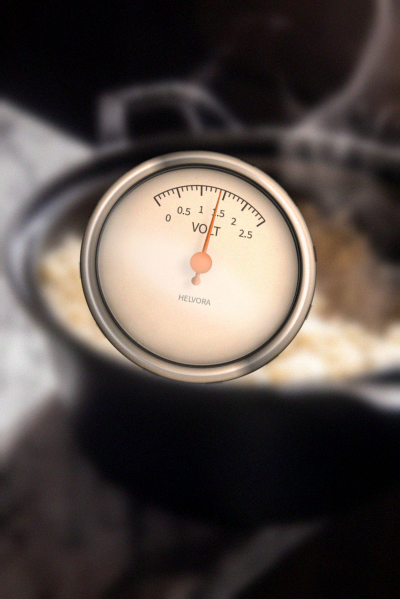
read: 1.4; V
